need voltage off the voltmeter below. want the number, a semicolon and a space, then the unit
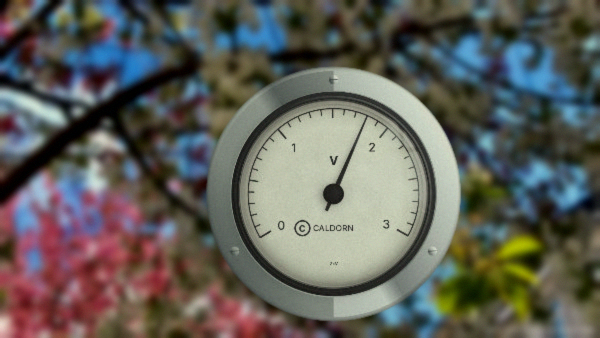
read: 1.8; V
